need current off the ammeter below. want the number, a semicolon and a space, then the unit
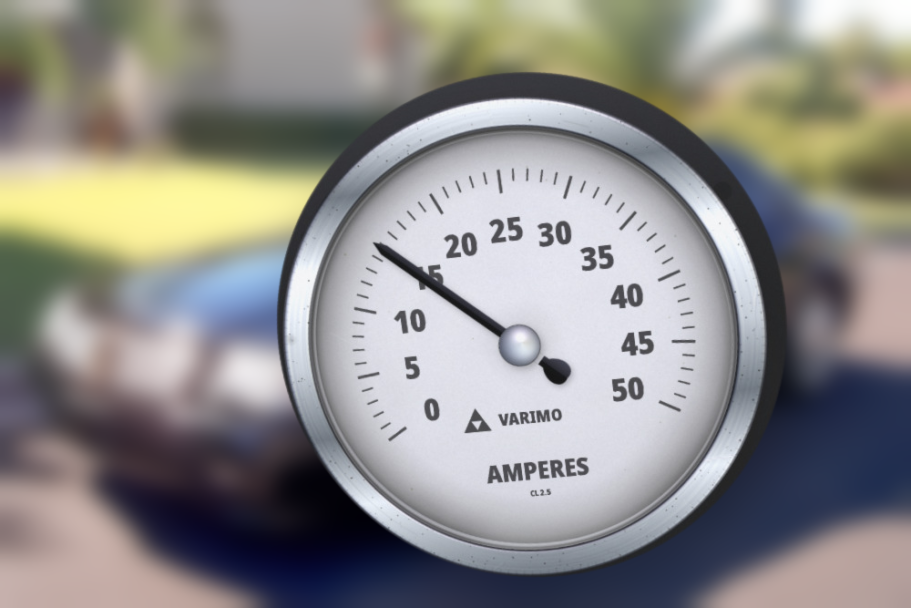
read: 15; A
